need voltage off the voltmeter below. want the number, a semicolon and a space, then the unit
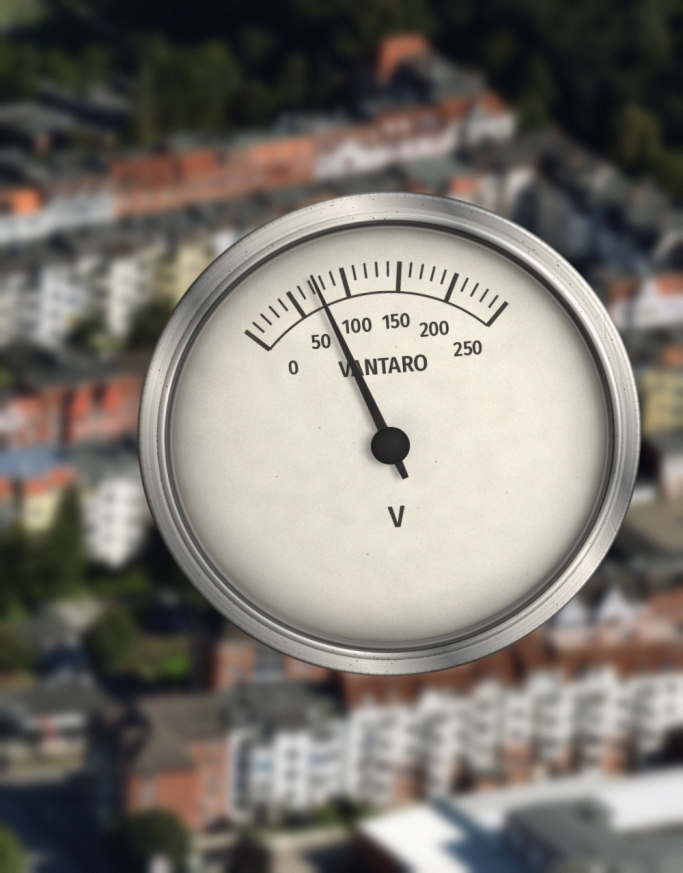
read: 75; V
